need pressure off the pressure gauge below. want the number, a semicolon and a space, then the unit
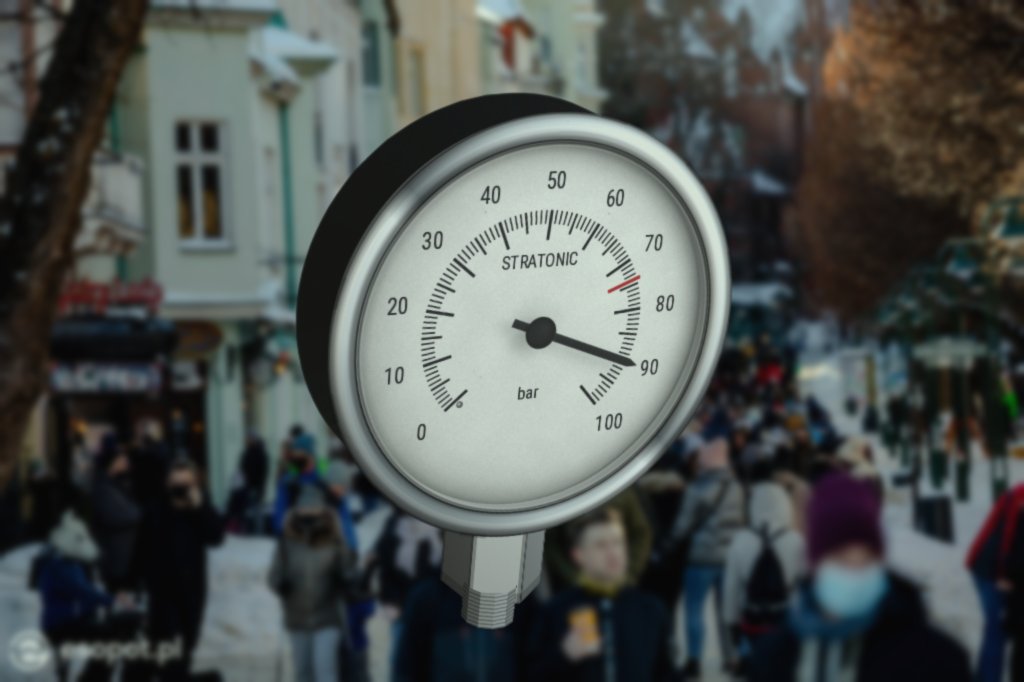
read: 90; bar
